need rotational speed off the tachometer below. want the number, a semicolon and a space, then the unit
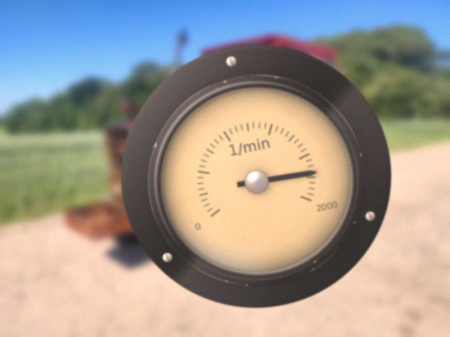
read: 1750; rpm
